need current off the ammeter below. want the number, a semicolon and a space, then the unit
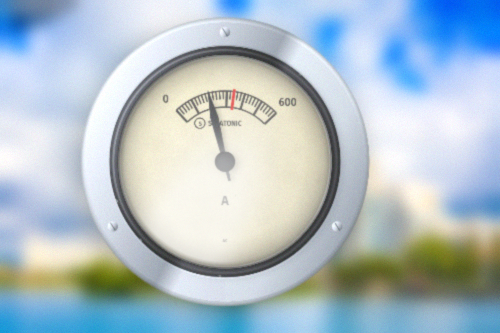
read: 200; A
